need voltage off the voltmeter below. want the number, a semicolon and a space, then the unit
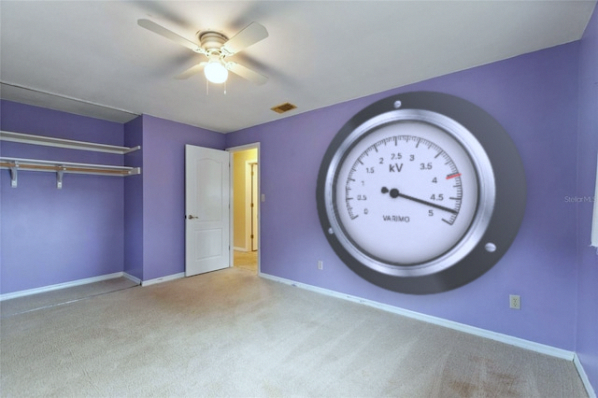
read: 4.75; kV
